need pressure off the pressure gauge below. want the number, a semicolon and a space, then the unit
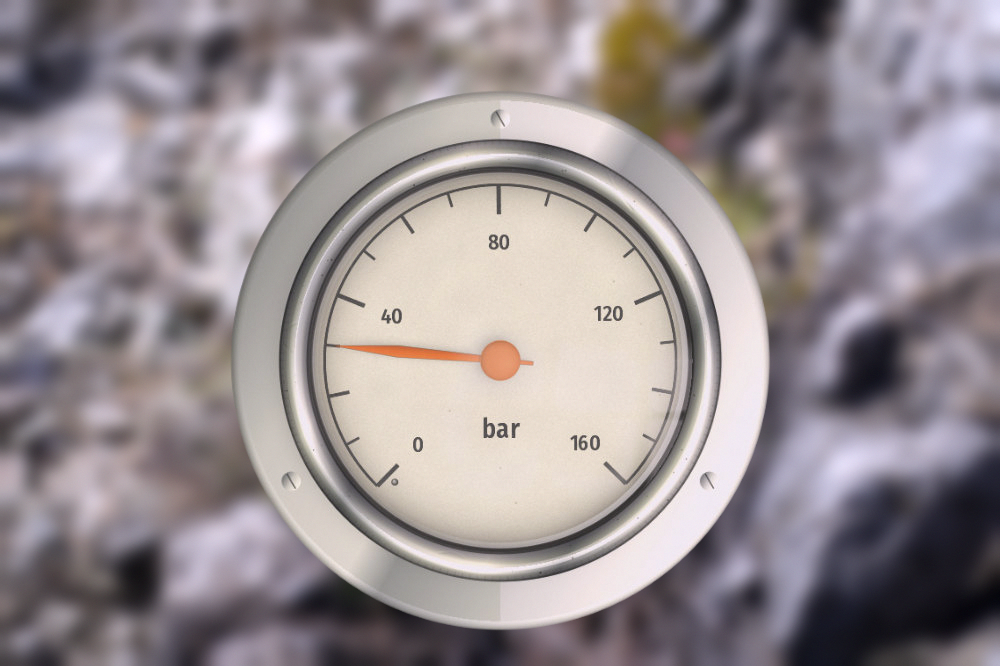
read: 30; bar
